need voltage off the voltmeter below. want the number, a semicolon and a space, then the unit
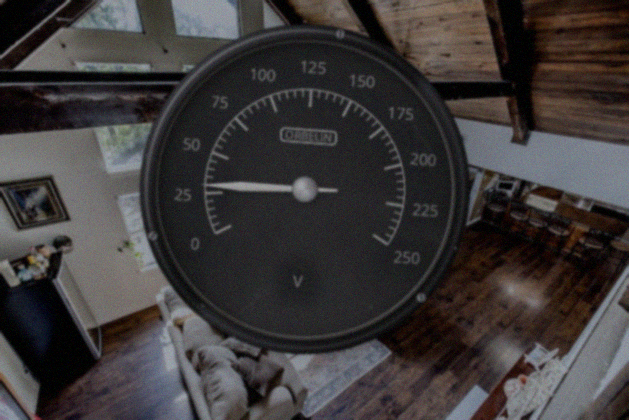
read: 30; V
